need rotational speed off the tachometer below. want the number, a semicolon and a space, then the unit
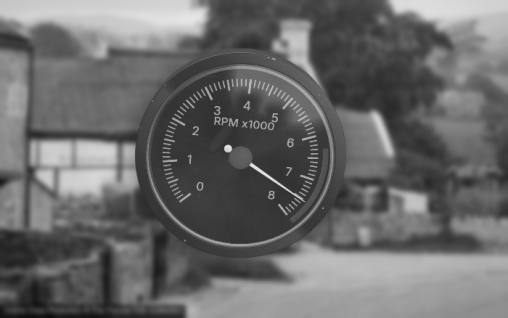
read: 7500; rpm
